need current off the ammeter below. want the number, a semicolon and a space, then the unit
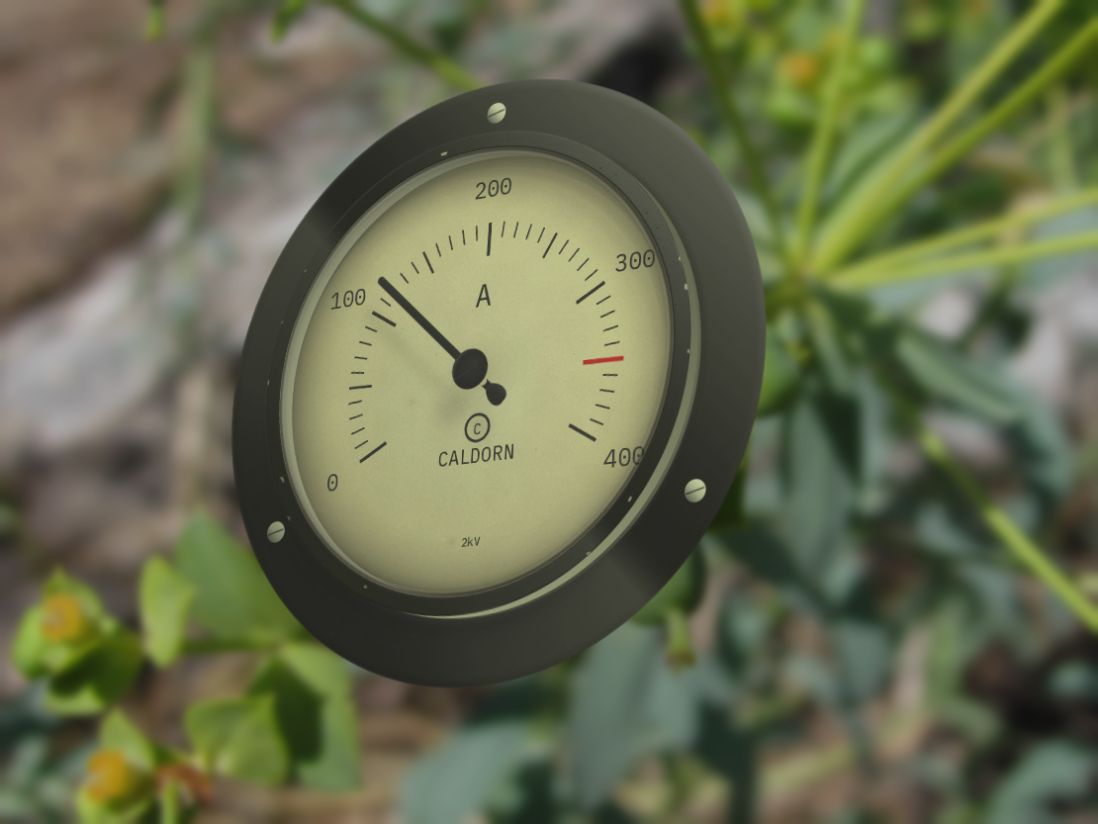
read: 120; A
